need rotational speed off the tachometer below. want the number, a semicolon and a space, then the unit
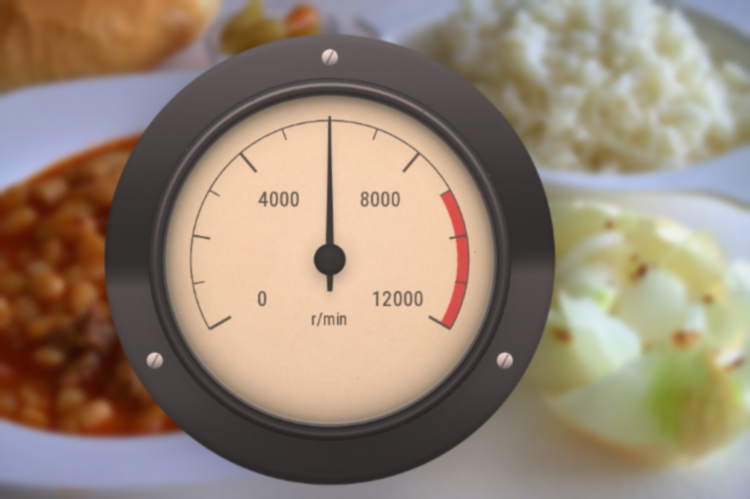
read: 6000; rpm
